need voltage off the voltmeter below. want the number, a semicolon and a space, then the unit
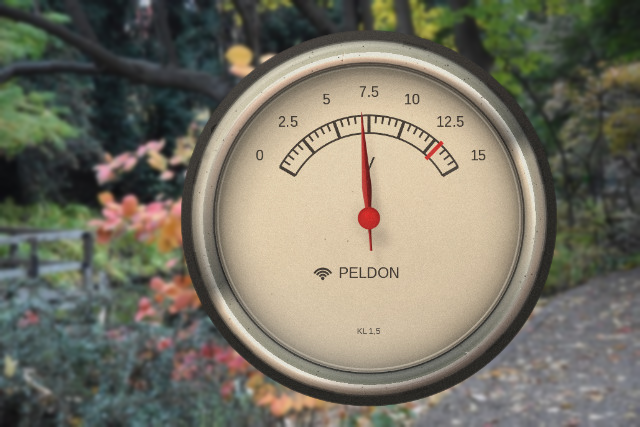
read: 7; V
